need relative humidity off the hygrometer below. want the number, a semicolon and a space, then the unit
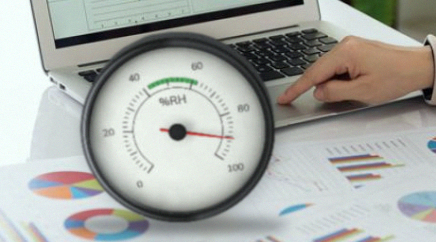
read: 90; %
